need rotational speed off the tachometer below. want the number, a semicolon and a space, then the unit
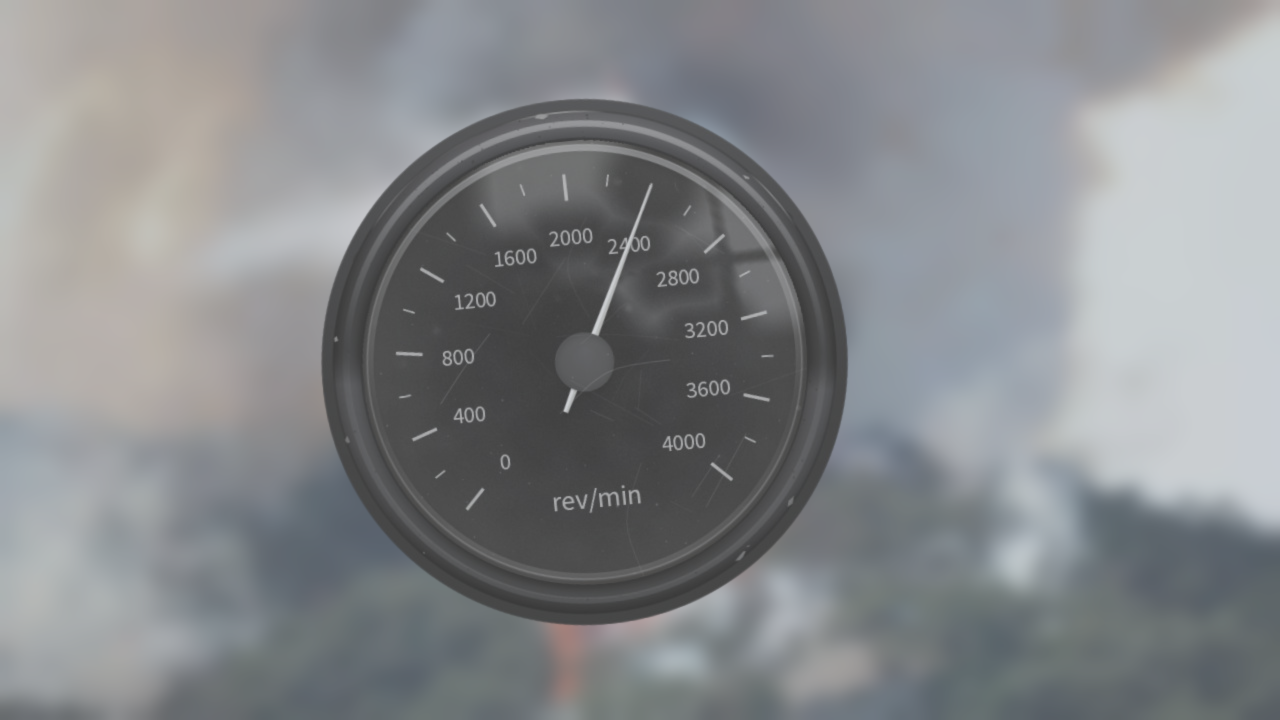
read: 2400; rpm
